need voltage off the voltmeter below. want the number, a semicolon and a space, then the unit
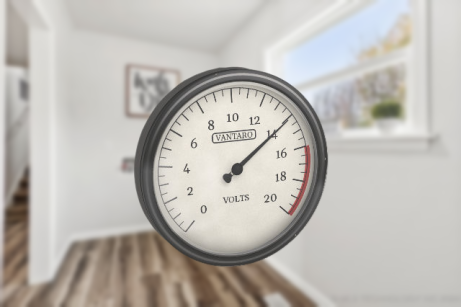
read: 14; V
